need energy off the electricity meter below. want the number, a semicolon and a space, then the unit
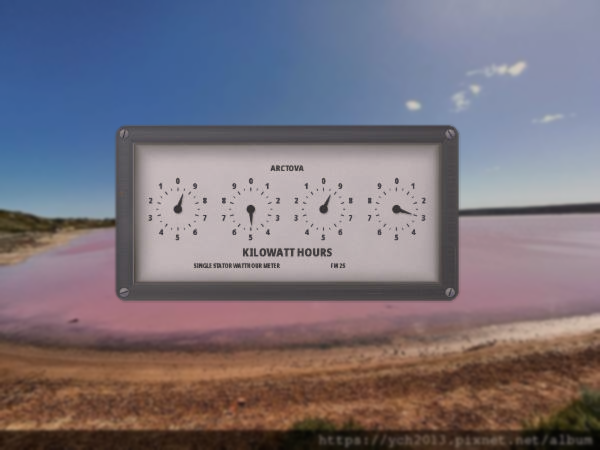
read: 9493; kWh
